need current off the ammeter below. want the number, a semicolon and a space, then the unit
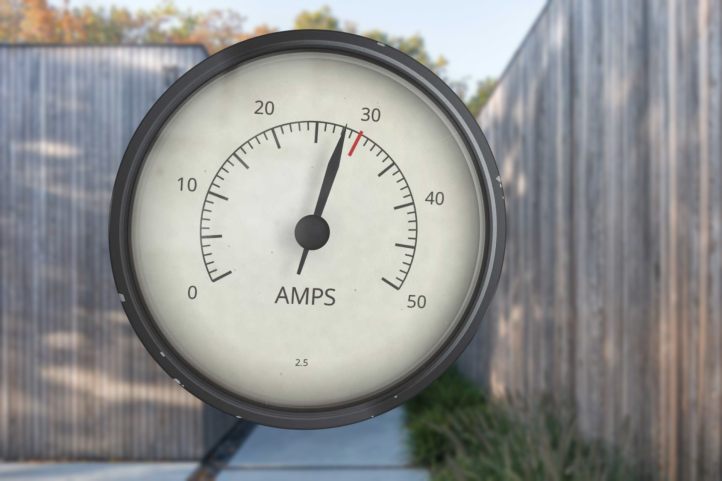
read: 28; A
